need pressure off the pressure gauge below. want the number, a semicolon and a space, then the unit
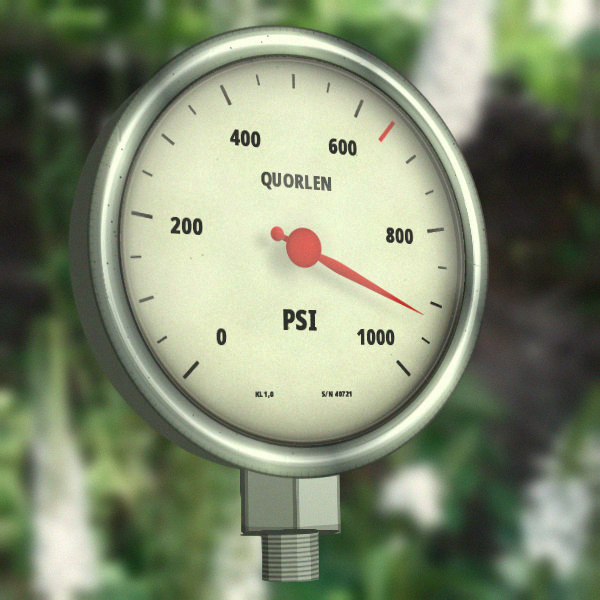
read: 925; psi
